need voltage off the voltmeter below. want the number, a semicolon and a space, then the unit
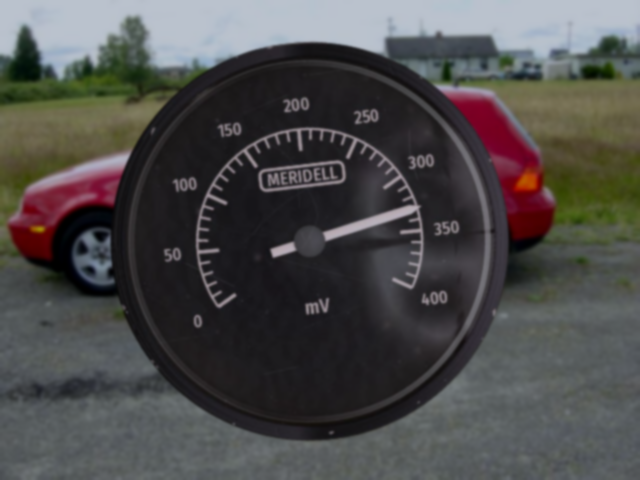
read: 330; mV
